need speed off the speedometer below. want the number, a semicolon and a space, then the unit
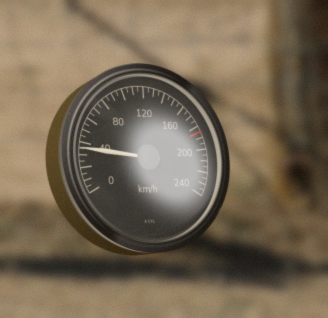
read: 35; km/h
